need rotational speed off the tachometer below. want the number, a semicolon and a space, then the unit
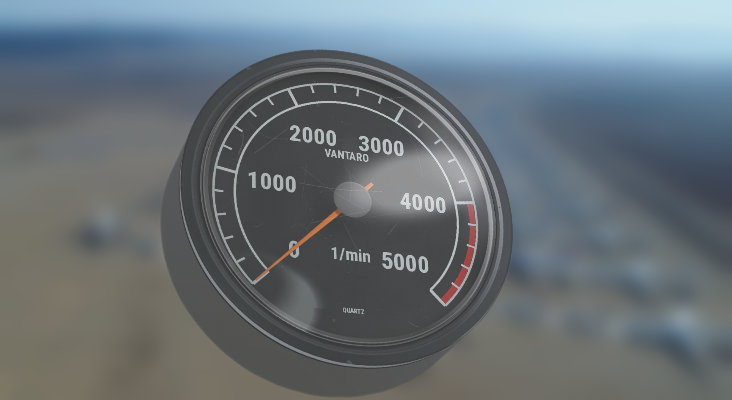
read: 0; rpm
